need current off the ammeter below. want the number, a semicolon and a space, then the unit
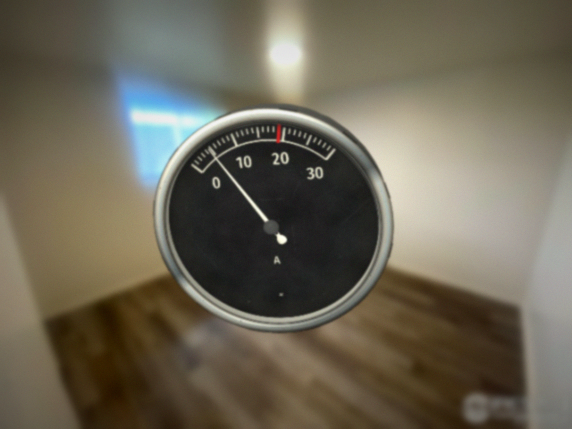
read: 5; A
